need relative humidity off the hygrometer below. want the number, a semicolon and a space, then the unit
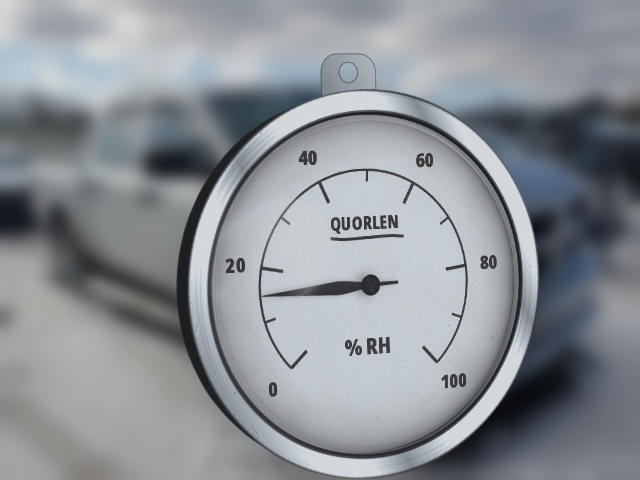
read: 15; %
